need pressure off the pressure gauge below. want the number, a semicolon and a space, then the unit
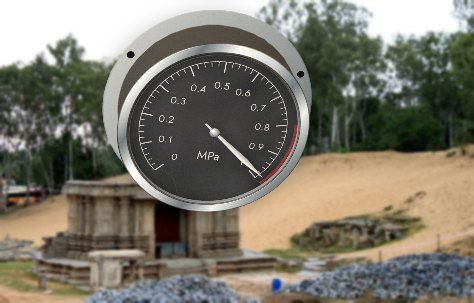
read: 0.98; MPa
